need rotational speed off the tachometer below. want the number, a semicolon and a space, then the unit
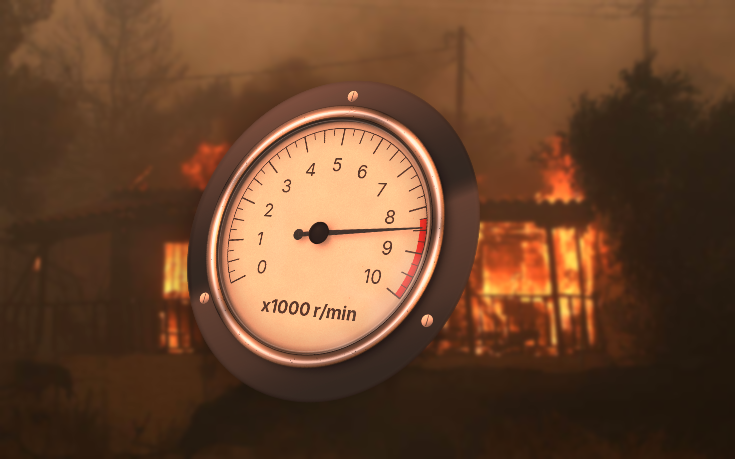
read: 8500; rpm
